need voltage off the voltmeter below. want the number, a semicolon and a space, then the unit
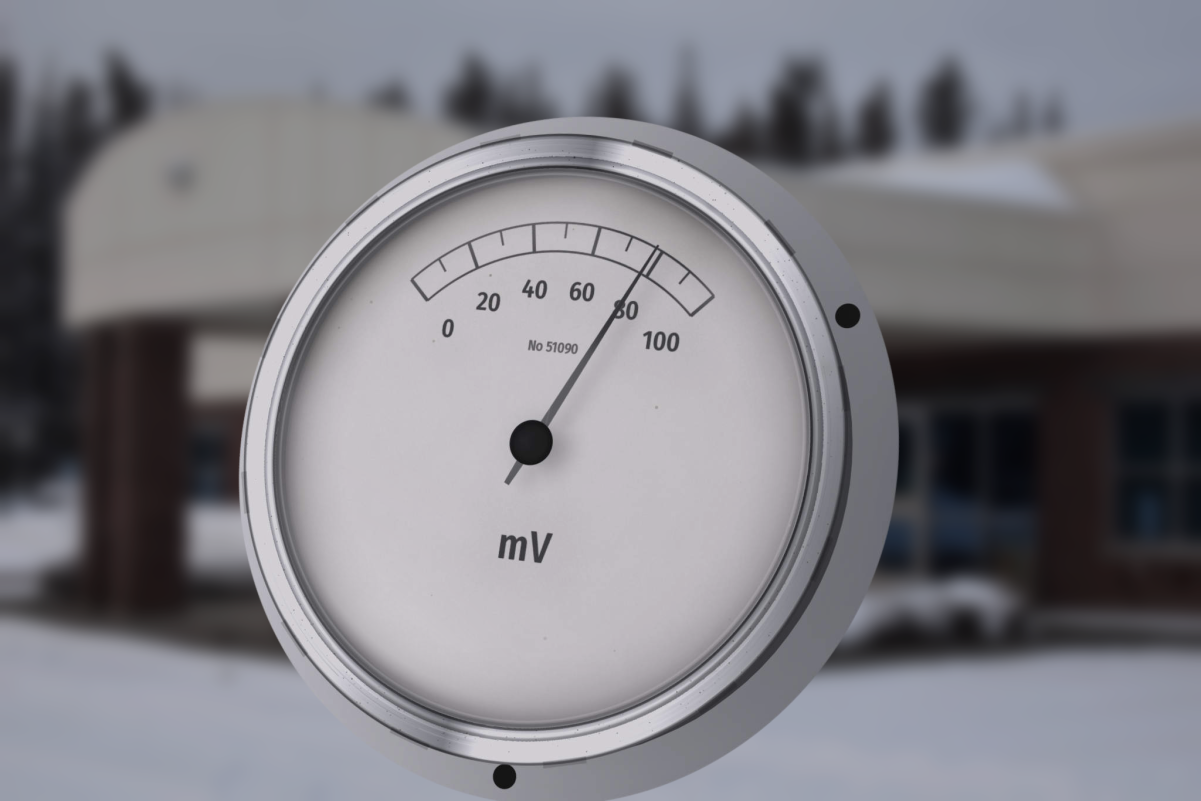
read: 80; mV
